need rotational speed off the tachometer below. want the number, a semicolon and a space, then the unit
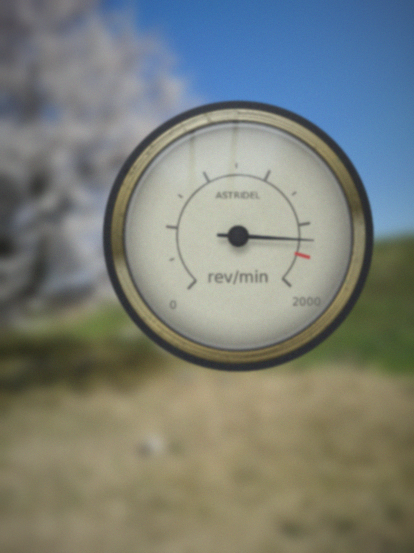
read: 1700; rpm
